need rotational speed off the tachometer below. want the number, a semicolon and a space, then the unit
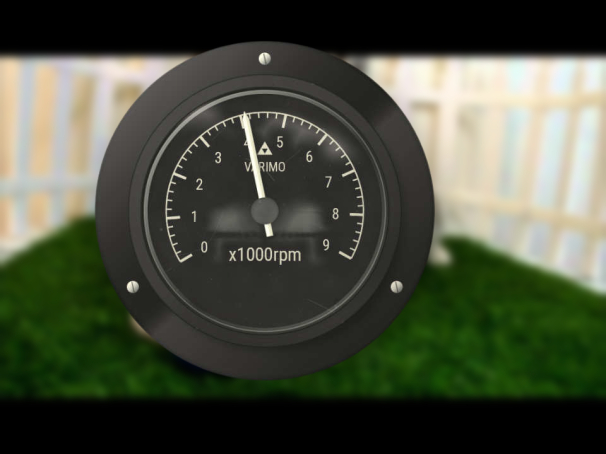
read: 4100; rpm
